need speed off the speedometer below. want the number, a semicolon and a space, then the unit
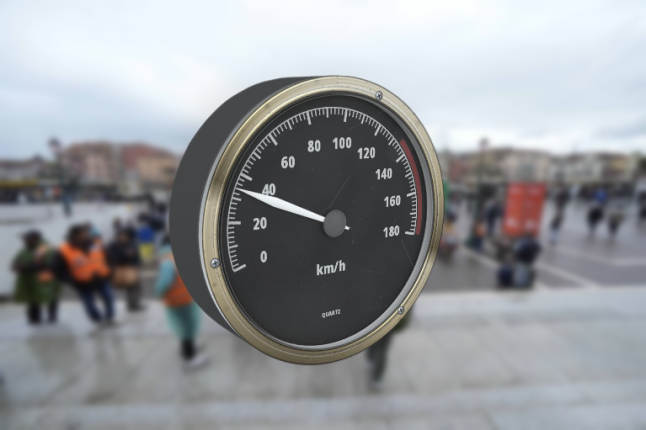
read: 34; km/h
